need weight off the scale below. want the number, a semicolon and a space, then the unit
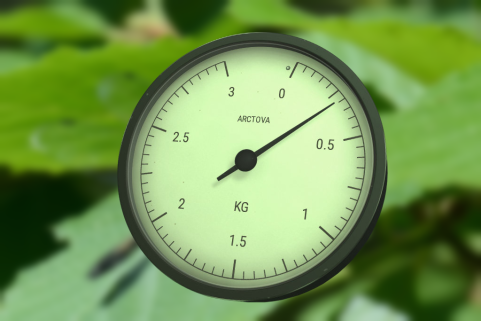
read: 0.3; kg
